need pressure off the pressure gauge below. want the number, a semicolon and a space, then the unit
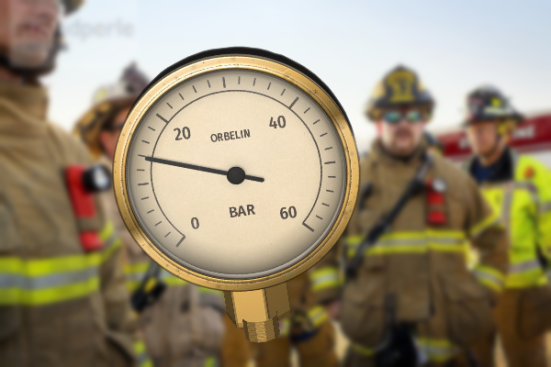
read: 14; bar
